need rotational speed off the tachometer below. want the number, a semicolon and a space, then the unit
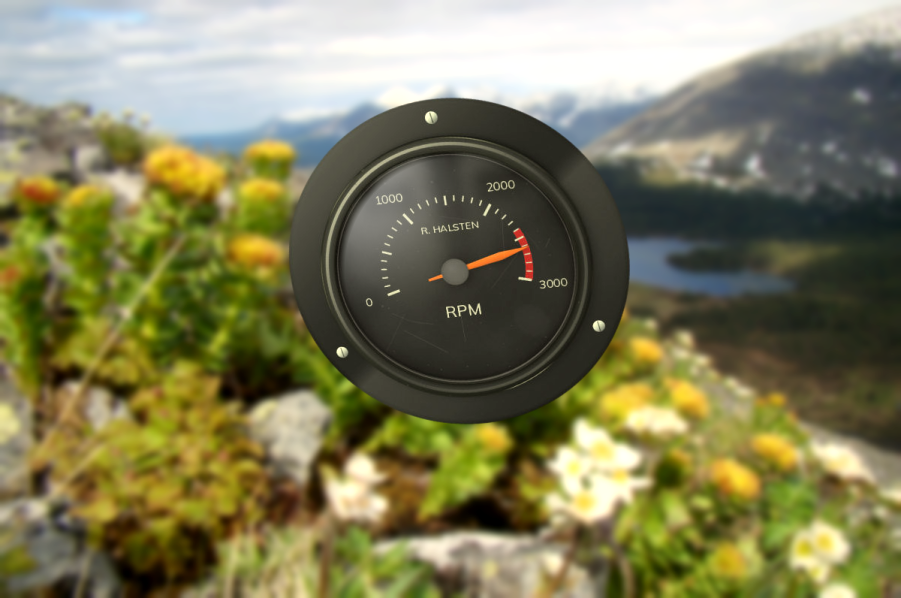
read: 2600; rpm
